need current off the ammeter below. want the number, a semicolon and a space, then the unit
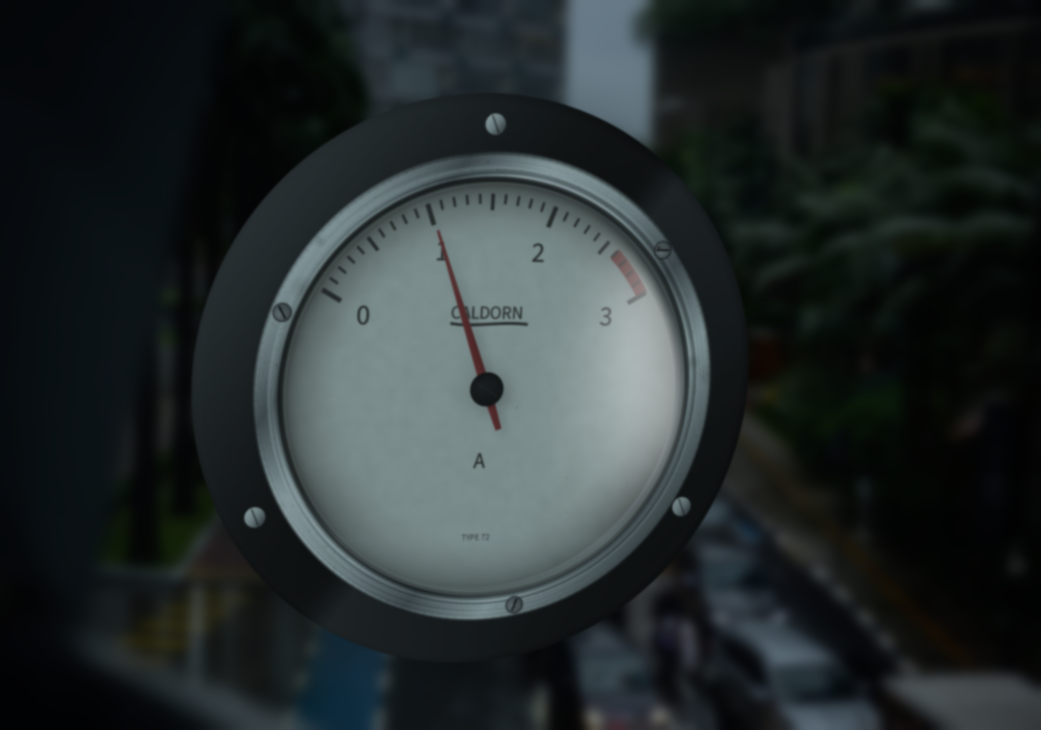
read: 1; A
